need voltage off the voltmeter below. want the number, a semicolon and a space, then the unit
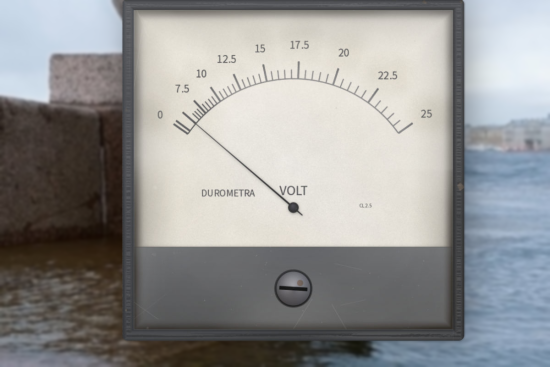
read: 5; V
